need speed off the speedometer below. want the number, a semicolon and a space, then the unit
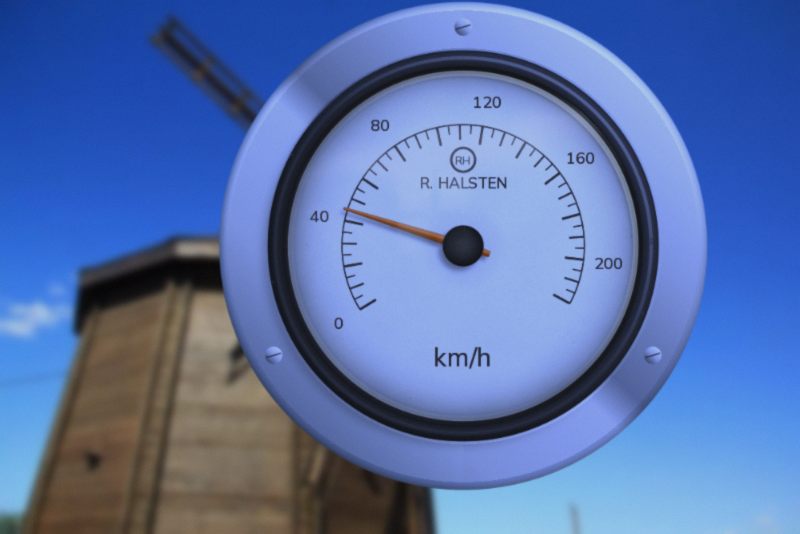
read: 45; km/h
